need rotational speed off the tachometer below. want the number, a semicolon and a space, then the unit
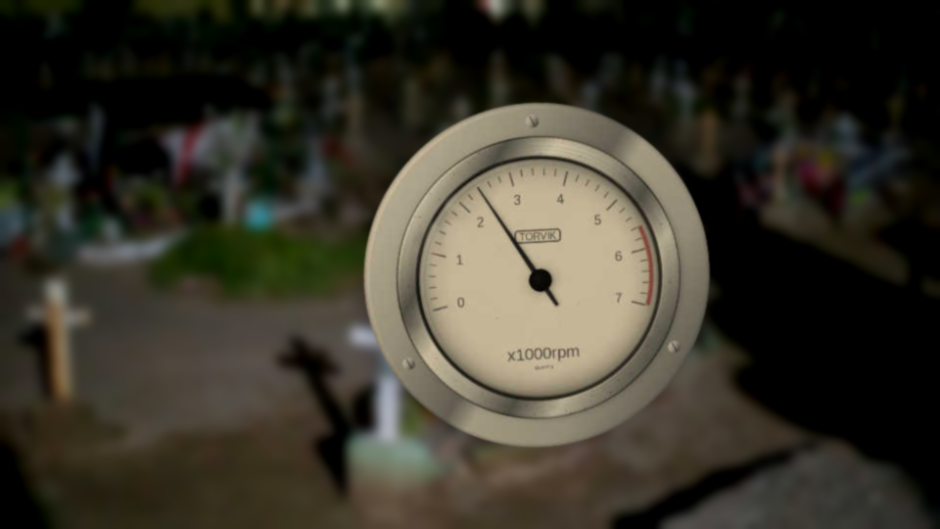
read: 2400; rpm
